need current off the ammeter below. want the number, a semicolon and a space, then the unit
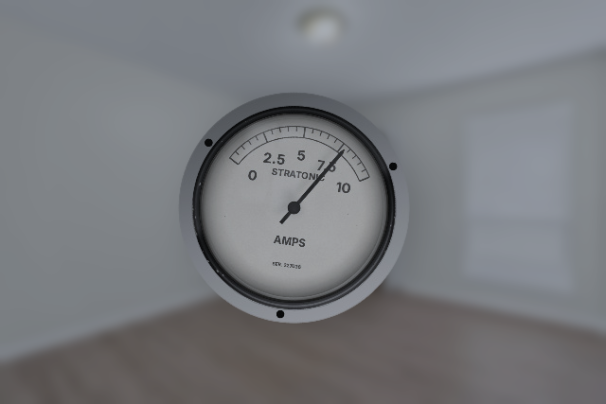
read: 7.75; A
